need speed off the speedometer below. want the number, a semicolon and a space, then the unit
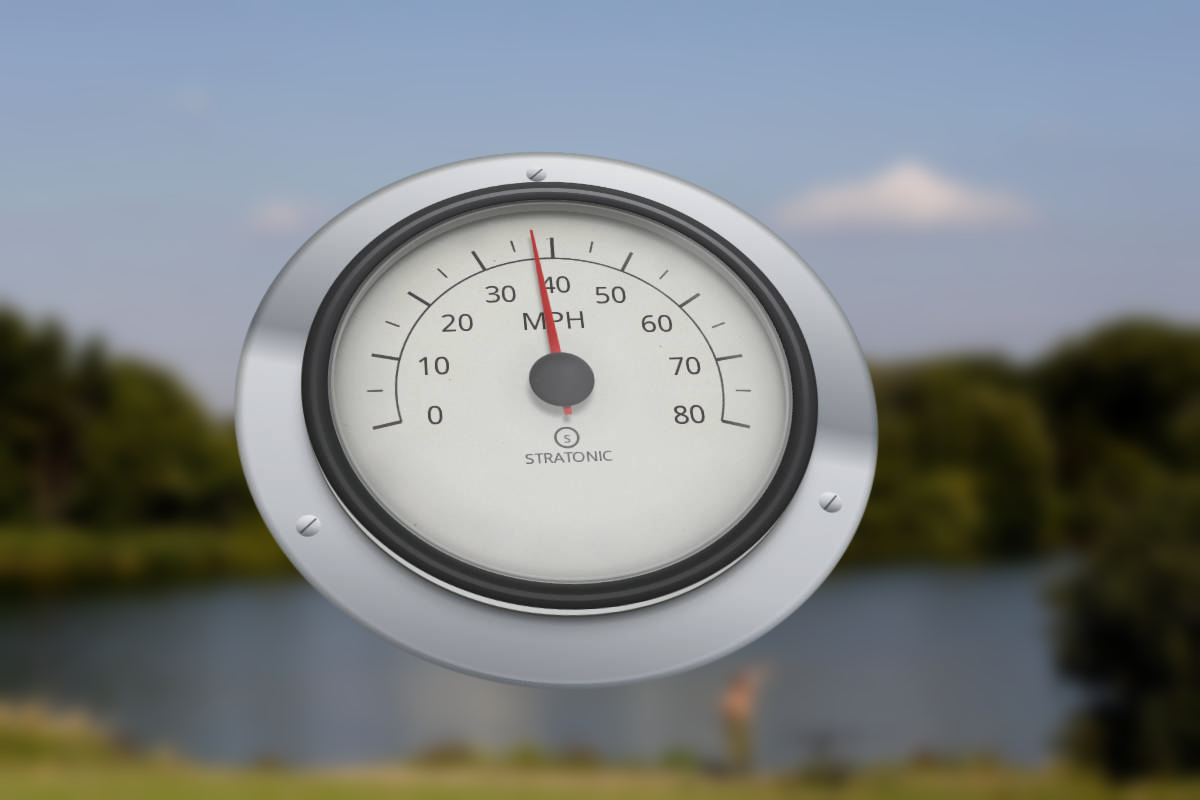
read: 37.5; mph
